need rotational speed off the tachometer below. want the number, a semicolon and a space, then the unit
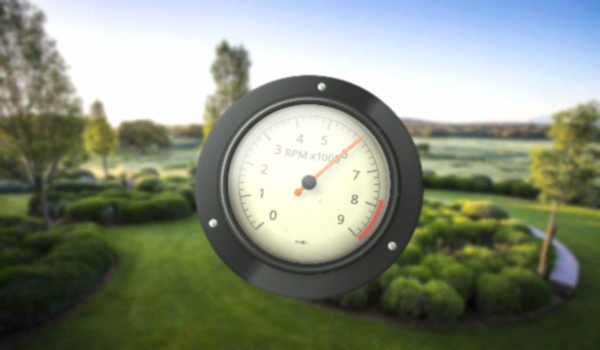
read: 6000; rpm
